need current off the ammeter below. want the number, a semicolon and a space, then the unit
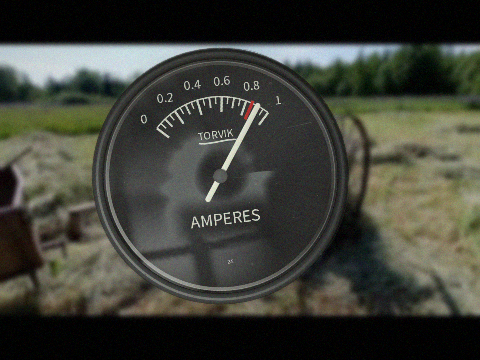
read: 0.9; A
